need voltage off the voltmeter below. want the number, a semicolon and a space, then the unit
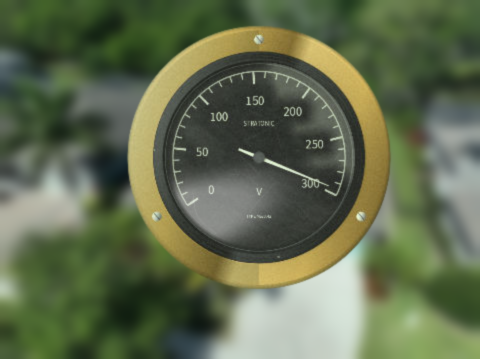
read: 295; V
